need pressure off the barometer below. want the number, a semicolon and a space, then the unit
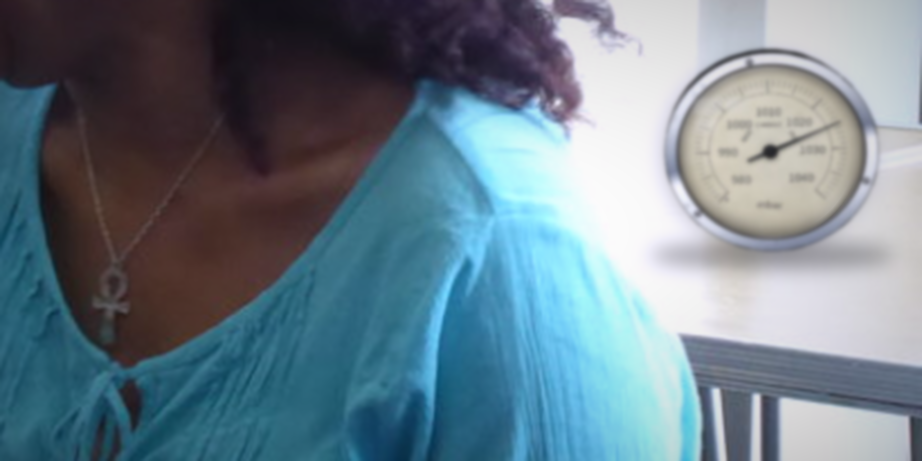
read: 1025; mbar
